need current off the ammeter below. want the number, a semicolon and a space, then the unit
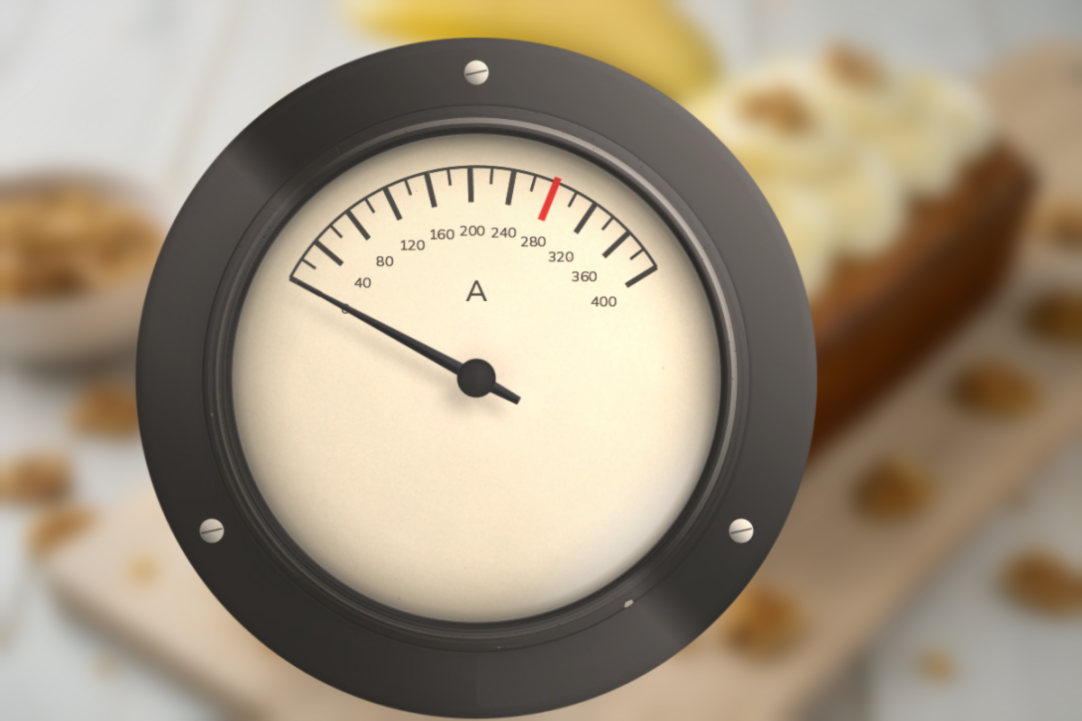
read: 0; A
